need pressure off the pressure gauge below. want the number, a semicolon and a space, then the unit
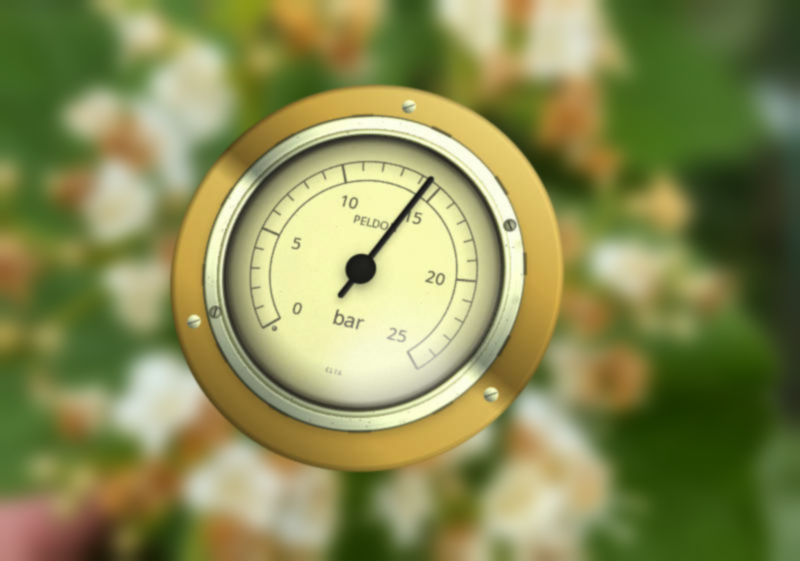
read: 14.5; bar
